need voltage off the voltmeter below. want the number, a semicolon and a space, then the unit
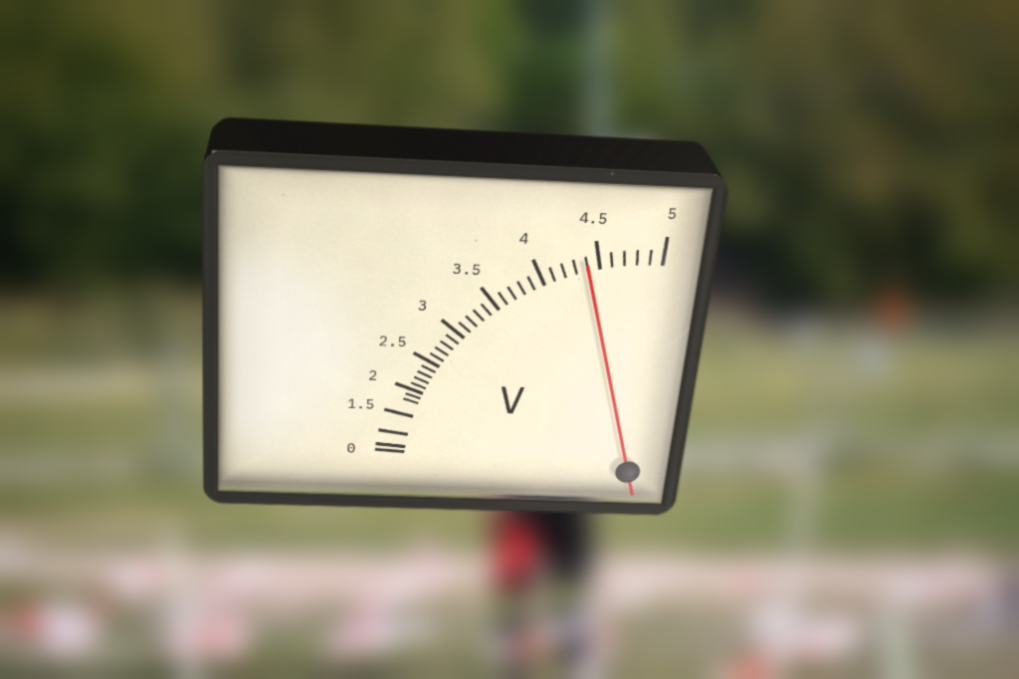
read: 4.4; V
